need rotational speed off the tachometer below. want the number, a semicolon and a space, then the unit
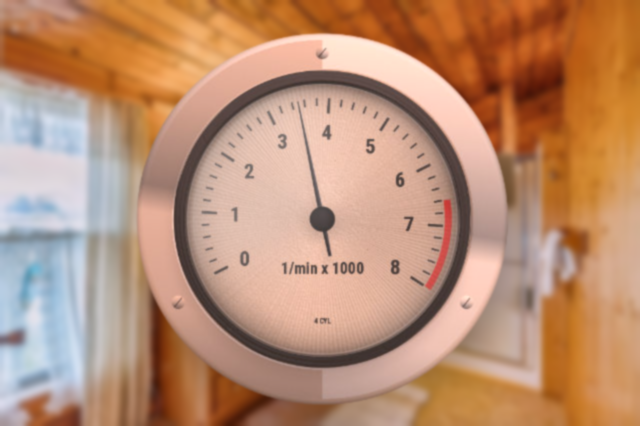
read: 3500; rpm
